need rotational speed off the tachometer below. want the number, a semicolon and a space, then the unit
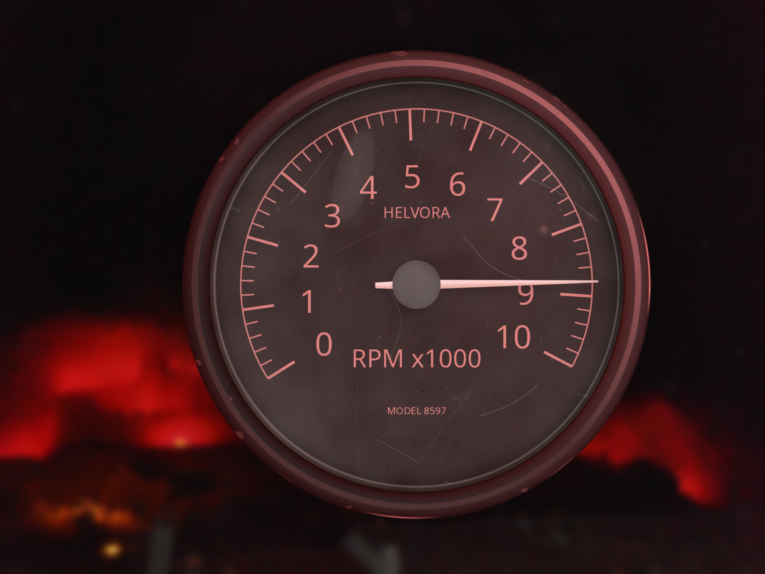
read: 8800; rpm
